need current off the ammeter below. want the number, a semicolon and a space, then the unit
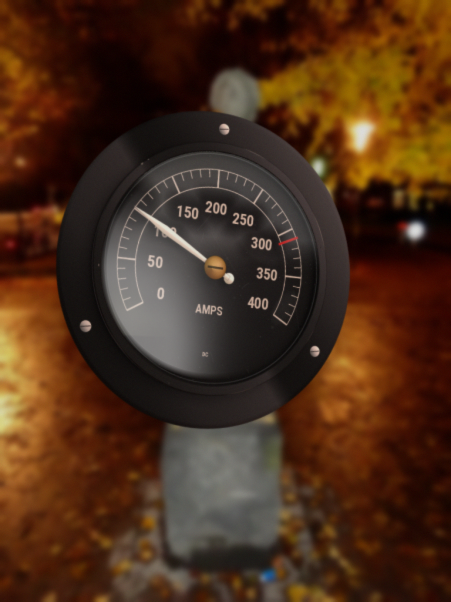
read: 100; A
